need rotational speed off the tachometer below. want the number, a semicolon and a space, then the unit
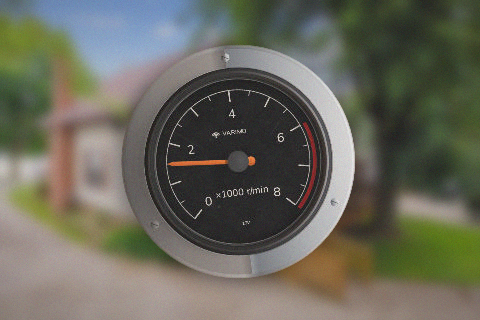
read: 1500; rpm
